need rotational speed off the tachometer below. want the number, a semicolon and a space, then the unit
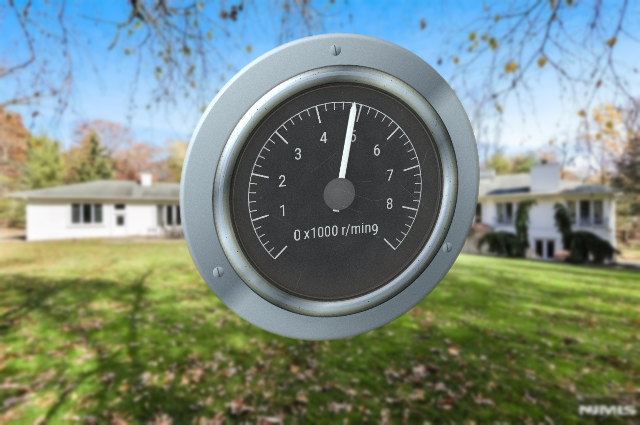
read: 4800; rpm
